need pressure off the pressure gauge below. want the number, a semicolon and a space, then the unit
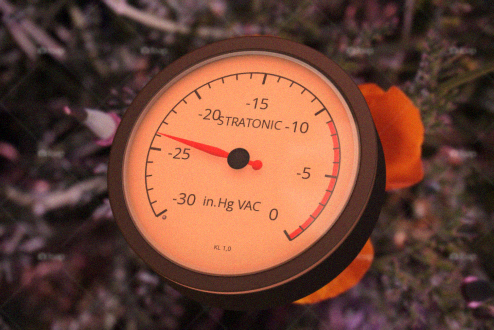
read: -24; inHg
